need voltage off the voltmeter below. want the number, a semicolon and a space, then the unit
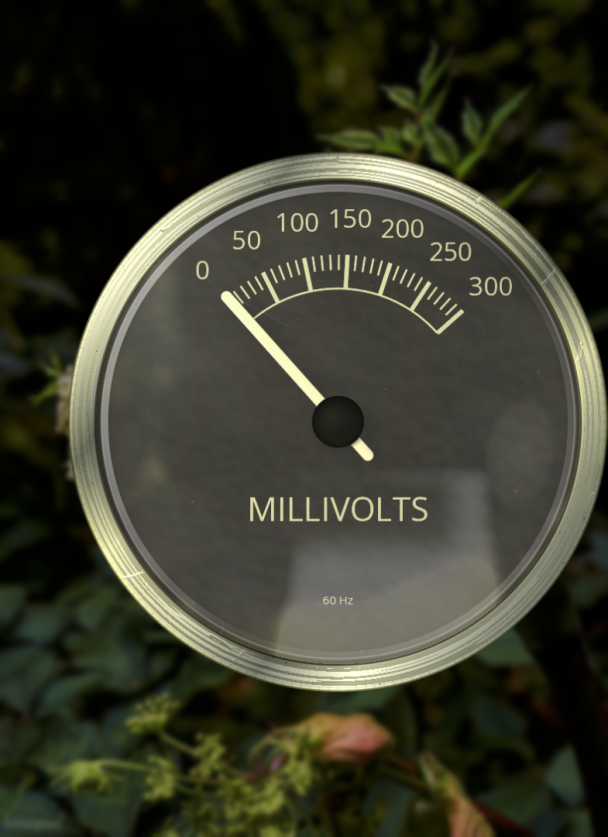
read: 0; mV
